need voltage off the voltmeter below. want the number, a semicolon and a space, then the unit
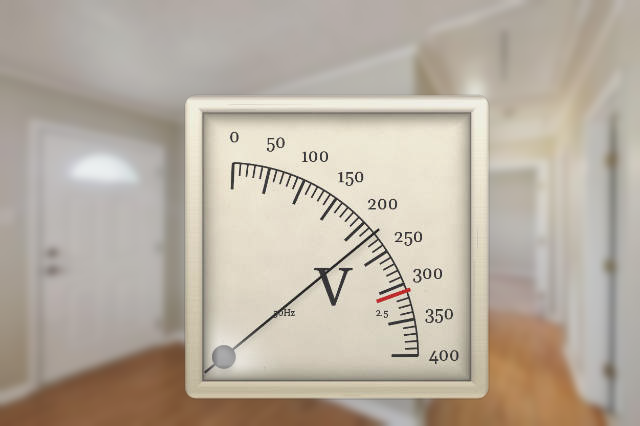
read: 220; V
